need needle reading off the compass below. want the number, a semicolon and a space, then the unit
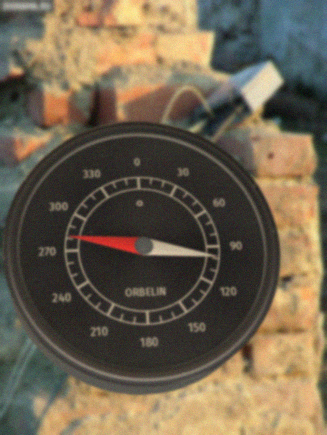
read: 280; °
